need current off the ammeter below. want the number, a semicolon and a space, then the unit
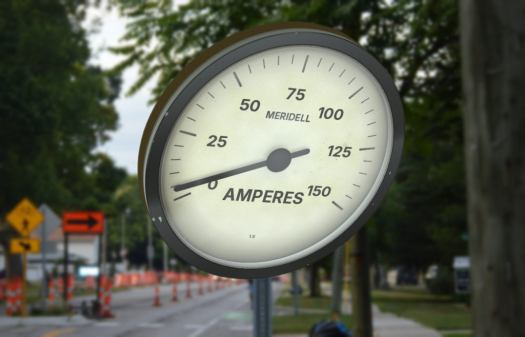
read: 5; A
